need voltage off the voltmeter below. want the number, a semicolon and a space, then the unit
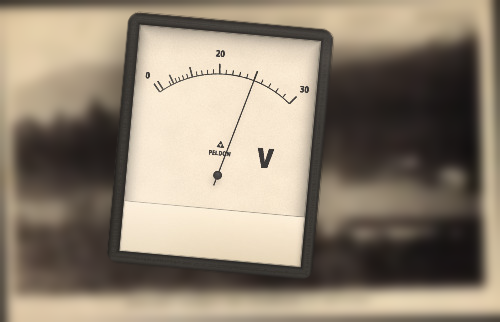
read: 25; V
